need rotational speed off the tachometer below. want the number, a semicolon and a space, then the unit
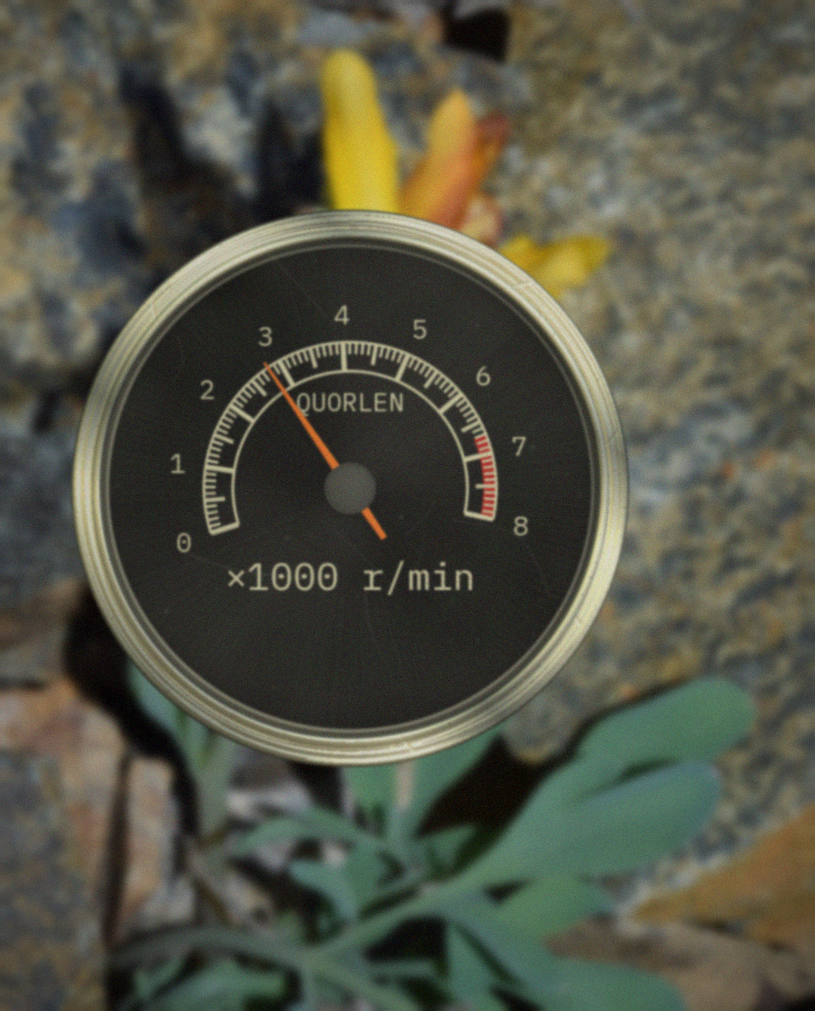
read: 2800; rpm
